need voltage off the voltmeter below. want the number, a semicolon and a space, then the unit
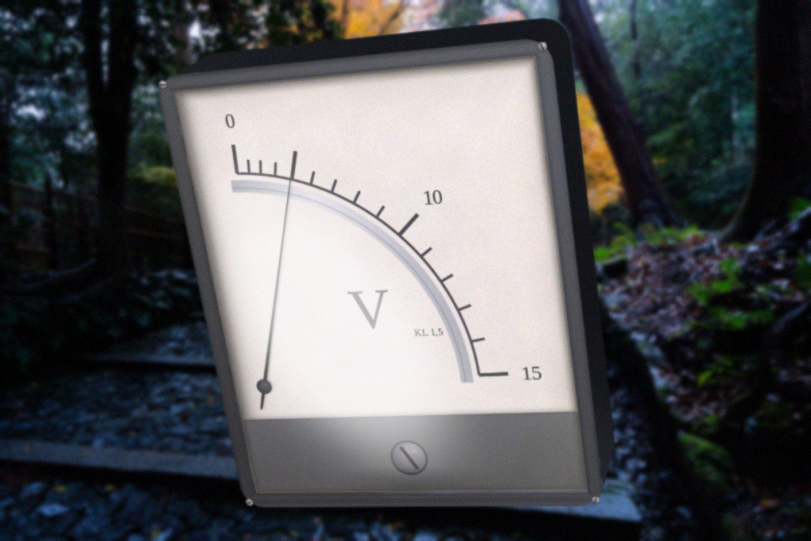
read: 5; V
